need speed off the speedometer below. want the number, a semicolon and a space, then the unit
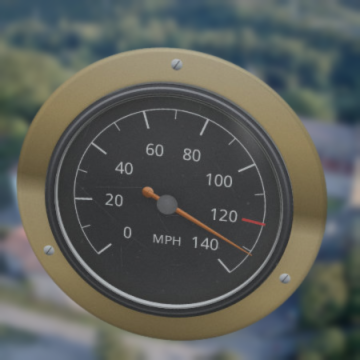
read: 130; mph
